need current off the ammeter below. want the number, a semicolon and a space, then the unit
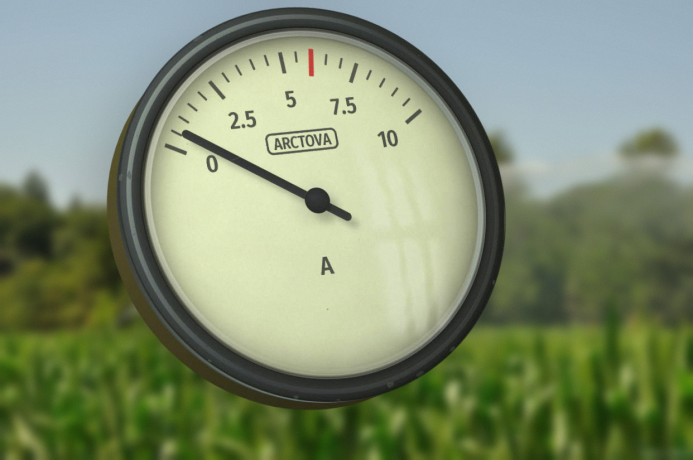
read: 0.5; A
